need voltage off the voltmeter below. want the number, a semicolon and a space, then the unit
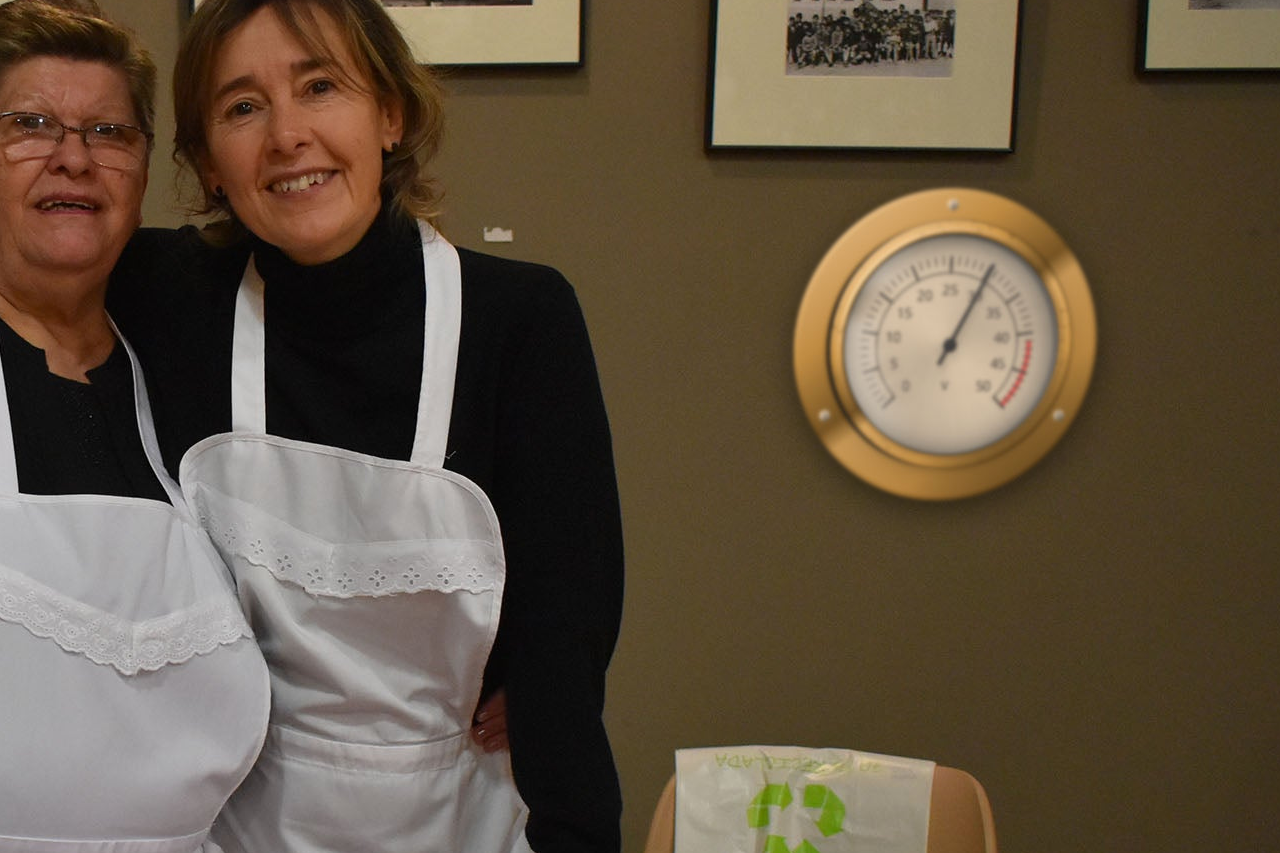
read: 30; V
